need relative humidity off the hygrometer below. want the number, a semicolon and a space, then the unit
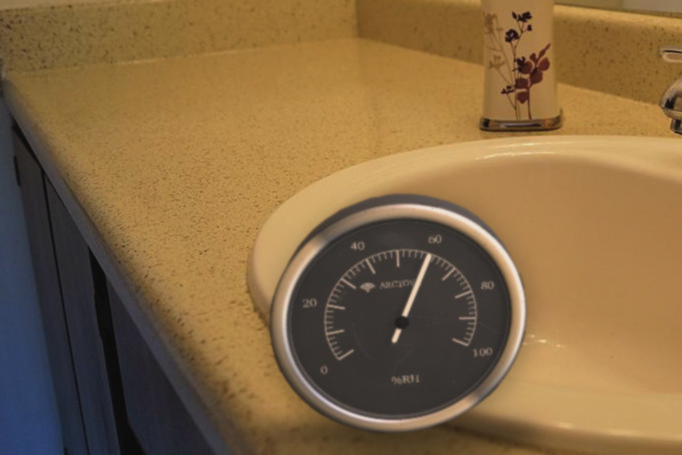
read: 60; %
